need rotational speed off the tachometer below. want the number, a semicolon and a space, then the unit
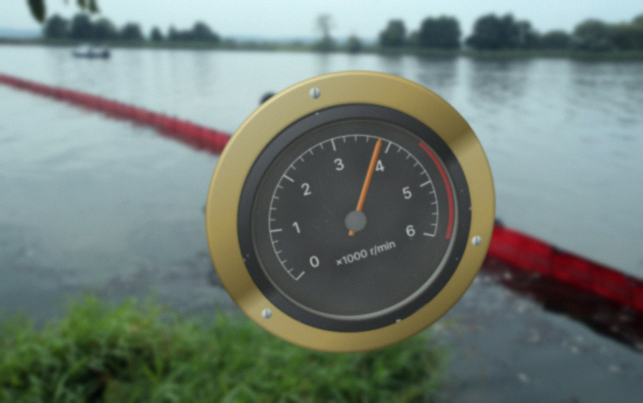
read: 3800; rpm
